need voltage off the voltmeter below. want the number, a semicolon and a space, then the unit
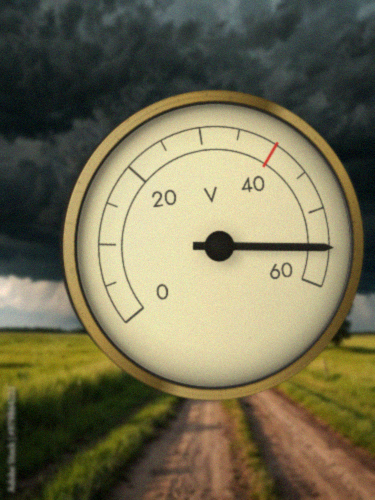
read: 55; V
